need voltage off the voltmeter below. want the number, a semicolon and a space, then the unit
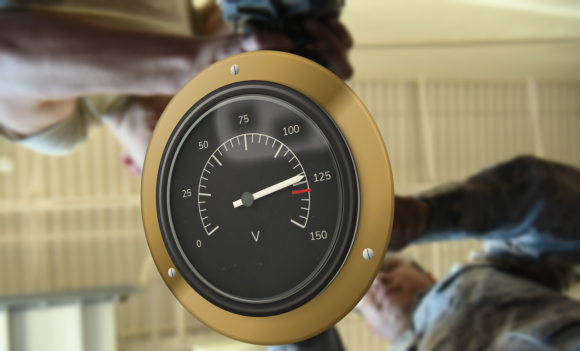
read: 122.5; V
